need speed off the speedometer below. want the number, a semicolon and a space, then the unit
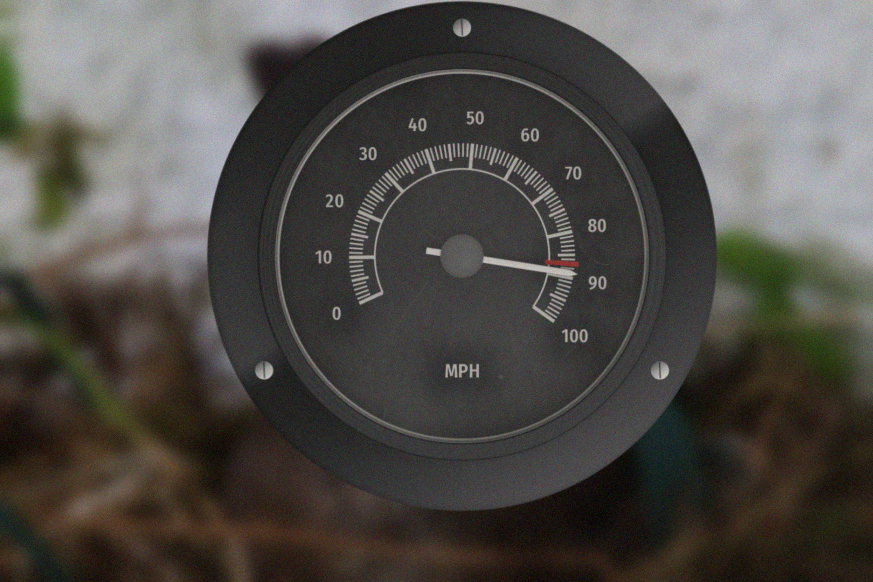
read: 89; mph
